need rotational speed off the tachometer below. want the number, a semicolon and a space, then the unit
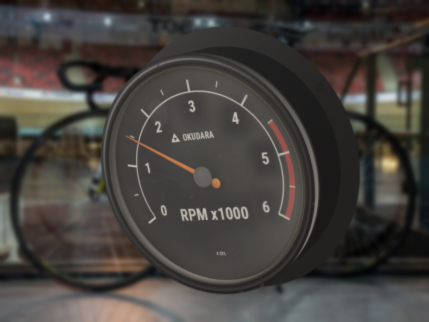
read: 1500; rpm
